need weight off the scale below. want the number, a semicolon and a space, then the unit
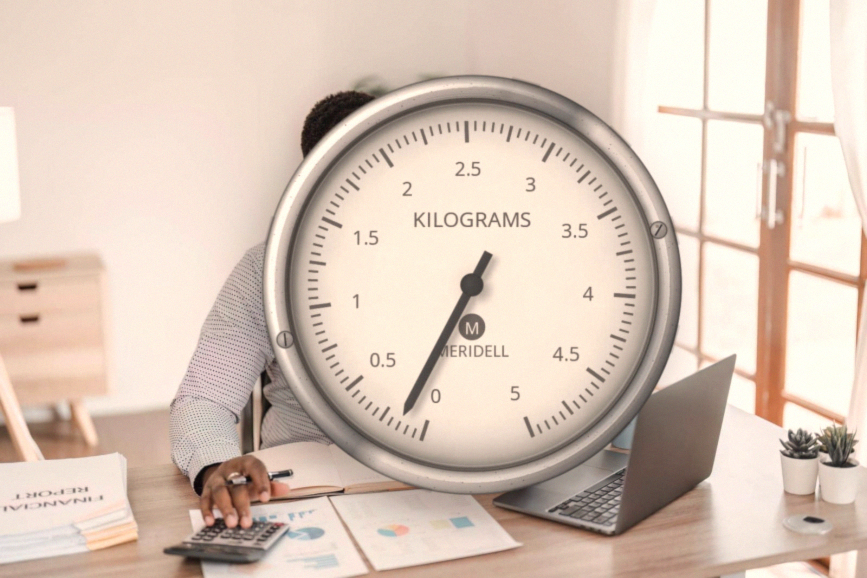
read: 0.15; kg
